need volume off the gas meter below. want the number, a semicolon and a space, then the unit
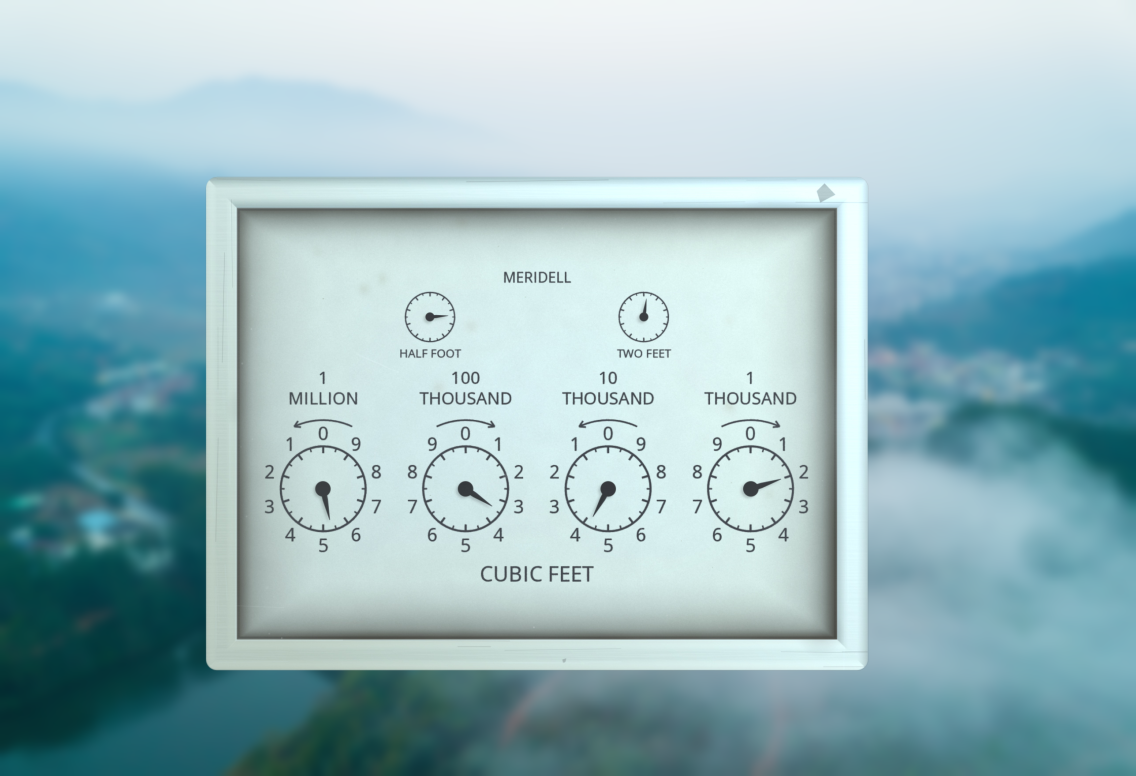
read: 534200; ft³
